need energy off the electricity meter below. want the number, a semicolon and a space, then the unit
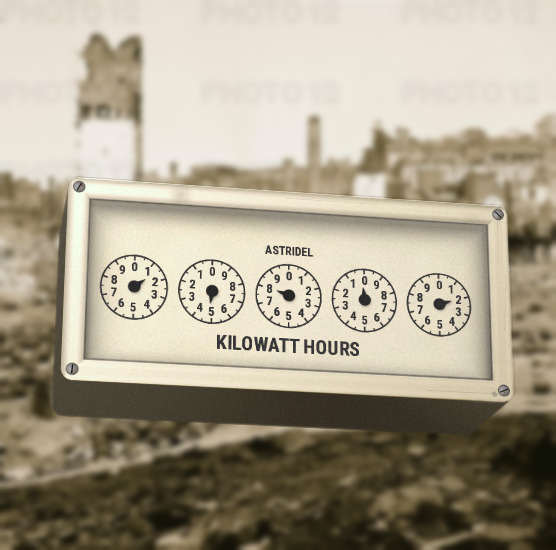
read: 14802; kWh
